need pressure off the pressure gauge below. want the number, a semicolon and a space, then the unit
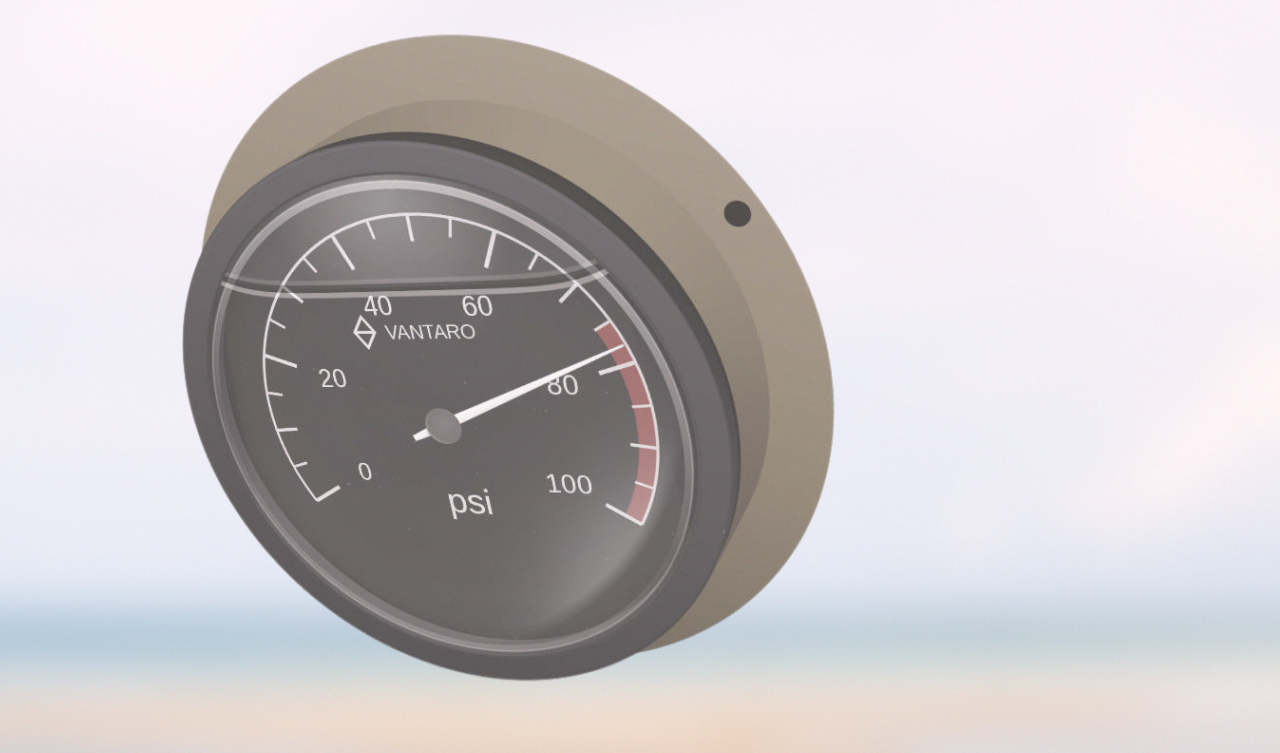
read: 77.5; psi
